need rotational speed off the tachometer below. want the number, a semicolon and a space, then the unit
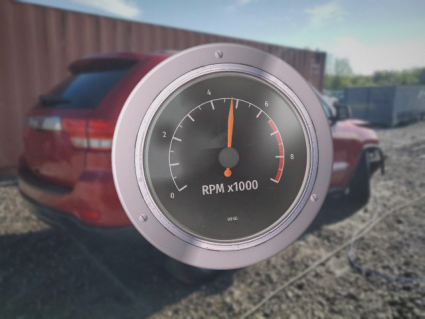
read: 4750; rpm
